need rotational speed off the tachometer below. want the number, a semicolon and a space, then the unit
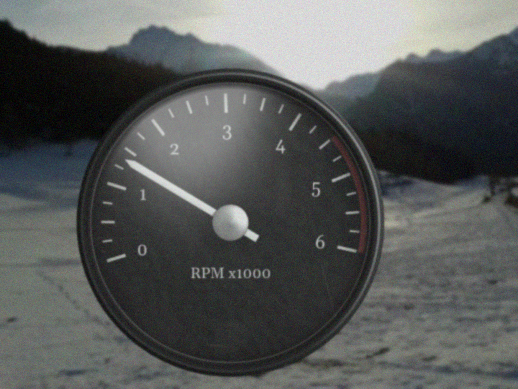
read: 1375; rpm
